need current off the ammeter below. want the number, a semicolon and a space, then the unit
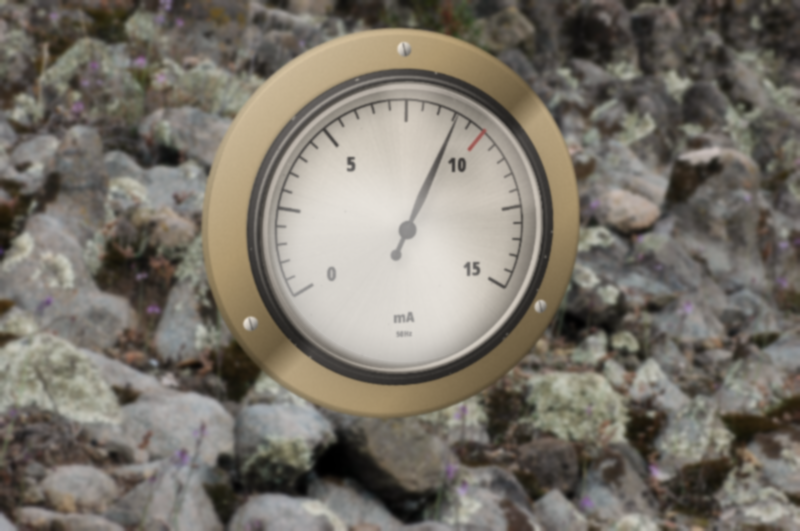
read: 9; mA
